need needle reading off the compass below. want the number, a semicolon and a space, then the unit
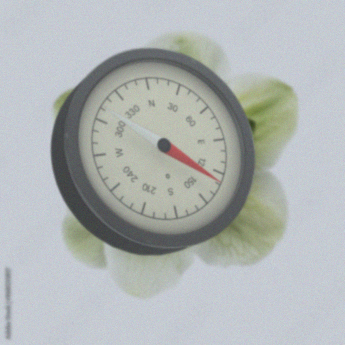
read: 130; °
